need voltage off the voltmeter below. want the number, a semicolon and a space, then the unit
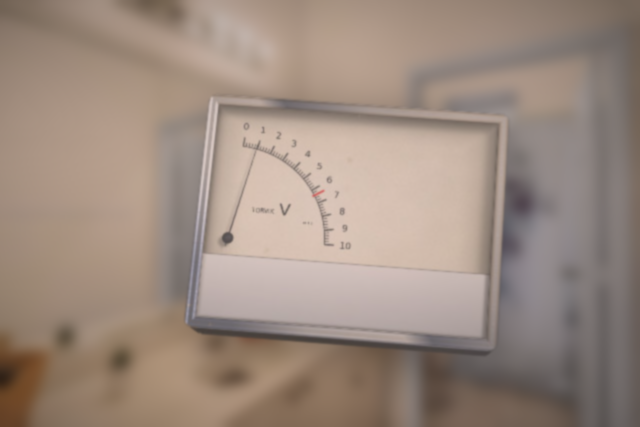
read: 1; V
